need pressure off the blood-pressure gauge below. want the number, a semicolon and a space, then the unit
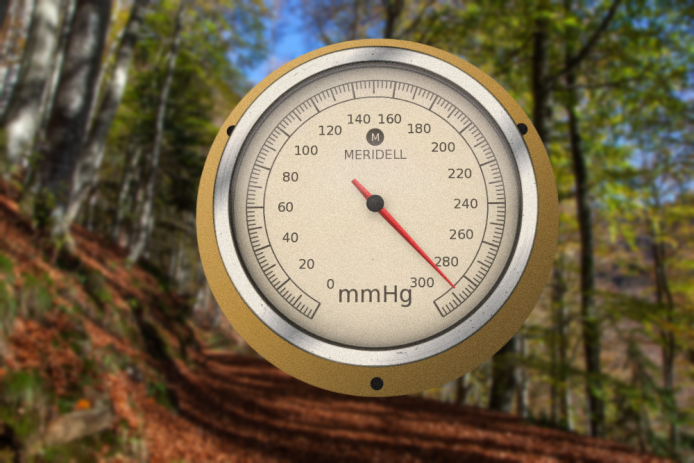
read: 288; mmHg
